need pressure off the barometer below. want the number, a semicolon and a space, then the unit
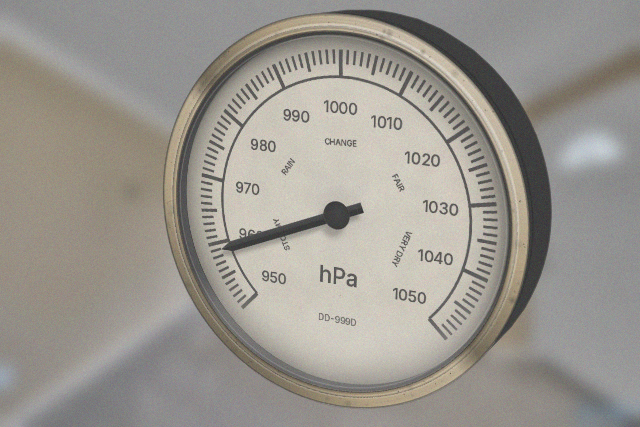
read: 959; hPa
